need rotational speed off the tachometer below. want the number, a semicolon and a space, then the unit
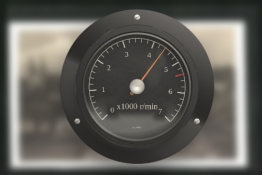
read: 4400; rpm
